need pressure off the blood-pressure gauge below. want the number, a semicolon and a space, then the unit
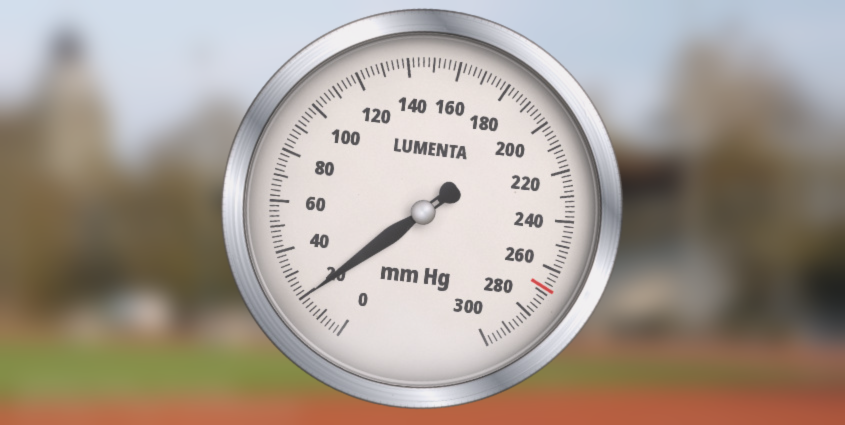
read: 20; mmHg
